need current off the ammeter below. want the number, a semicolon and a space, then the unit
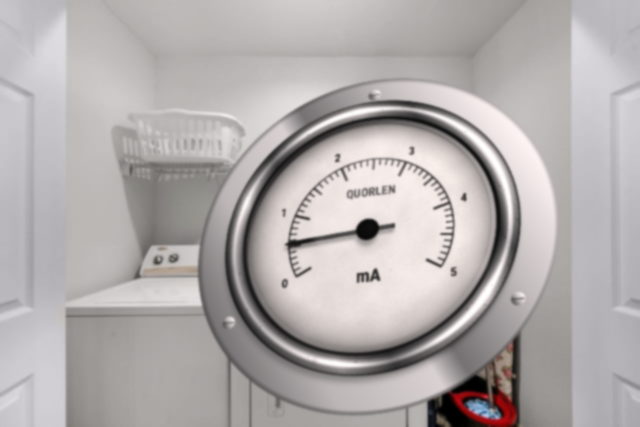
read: 0.5; mA
